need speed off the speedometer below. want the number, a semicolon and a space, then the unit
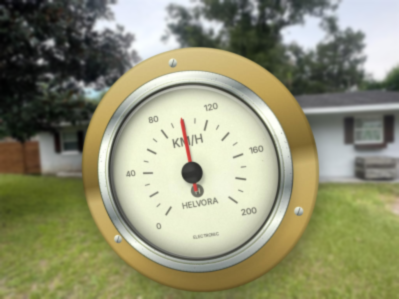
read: 100; km/h
